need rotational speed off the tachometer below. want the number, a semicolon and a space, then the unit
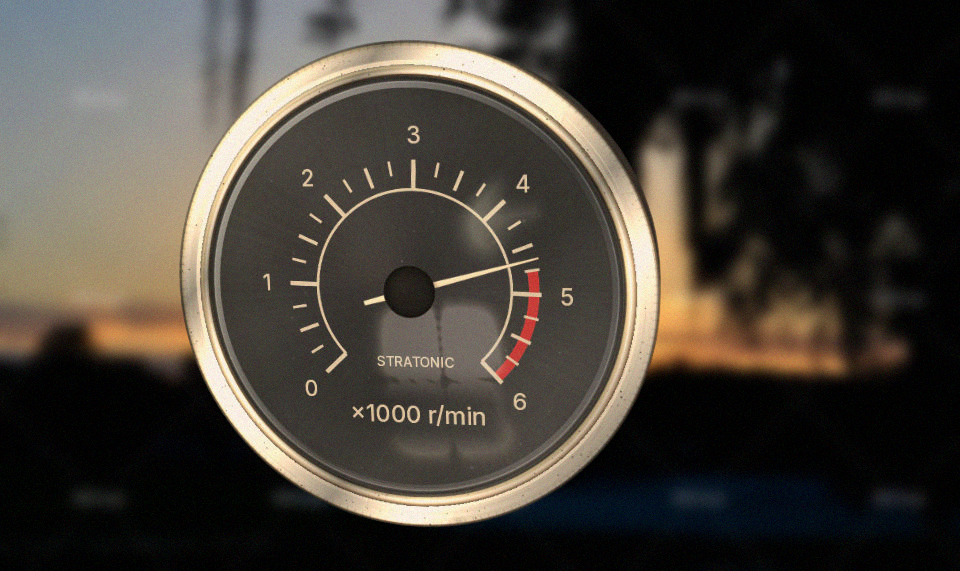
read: 4625; rpm
